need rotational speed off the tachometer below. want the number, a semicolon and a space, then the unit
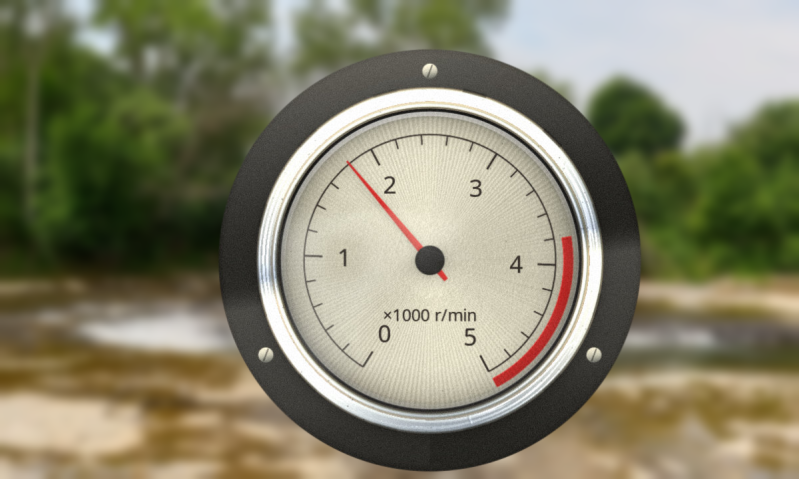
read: 1800; rpm
